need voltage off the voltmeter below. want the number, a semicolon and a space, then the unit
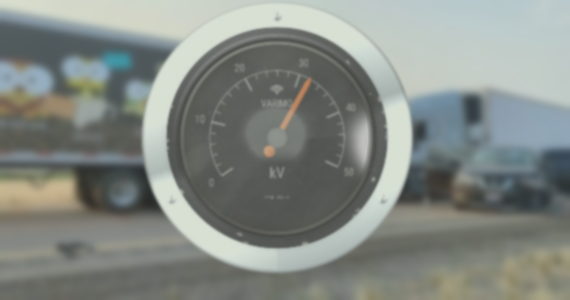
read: 32; kV
